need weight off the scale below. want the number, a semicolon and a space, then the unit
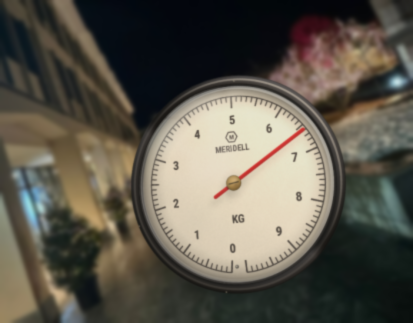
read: 6.6; kg
